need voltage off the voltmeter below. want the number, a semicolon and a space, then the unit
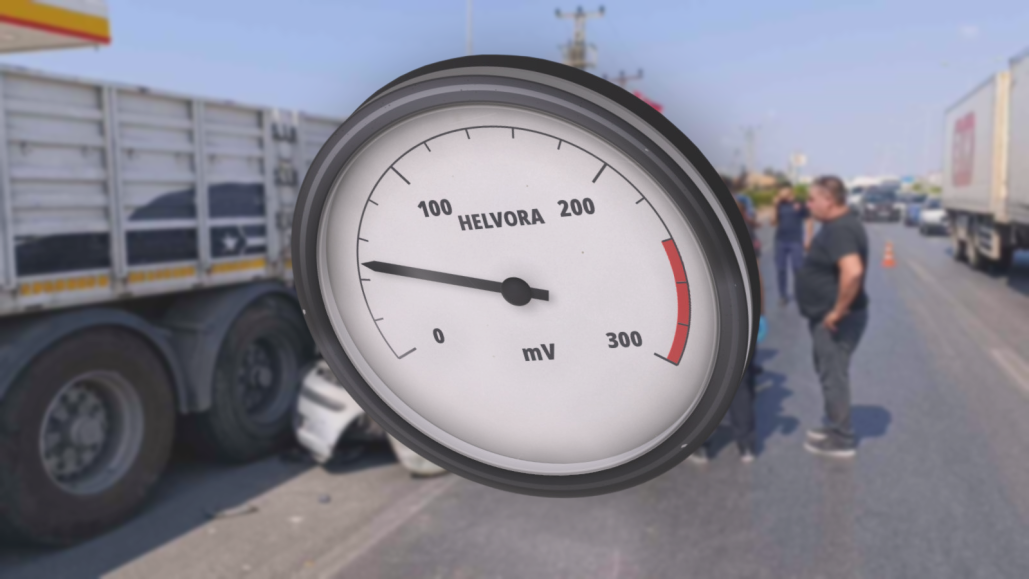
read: 50; mV
